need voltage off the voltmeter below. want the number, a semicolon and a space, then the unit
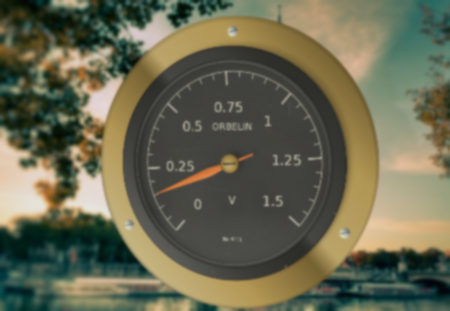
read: 0.15; V
